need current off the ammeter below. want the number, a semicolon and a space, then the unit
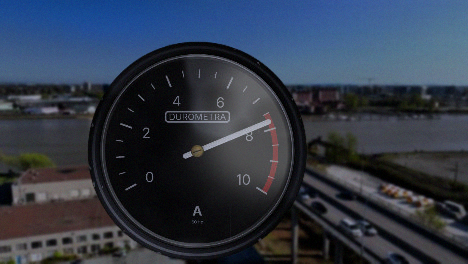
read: 7.75; A
